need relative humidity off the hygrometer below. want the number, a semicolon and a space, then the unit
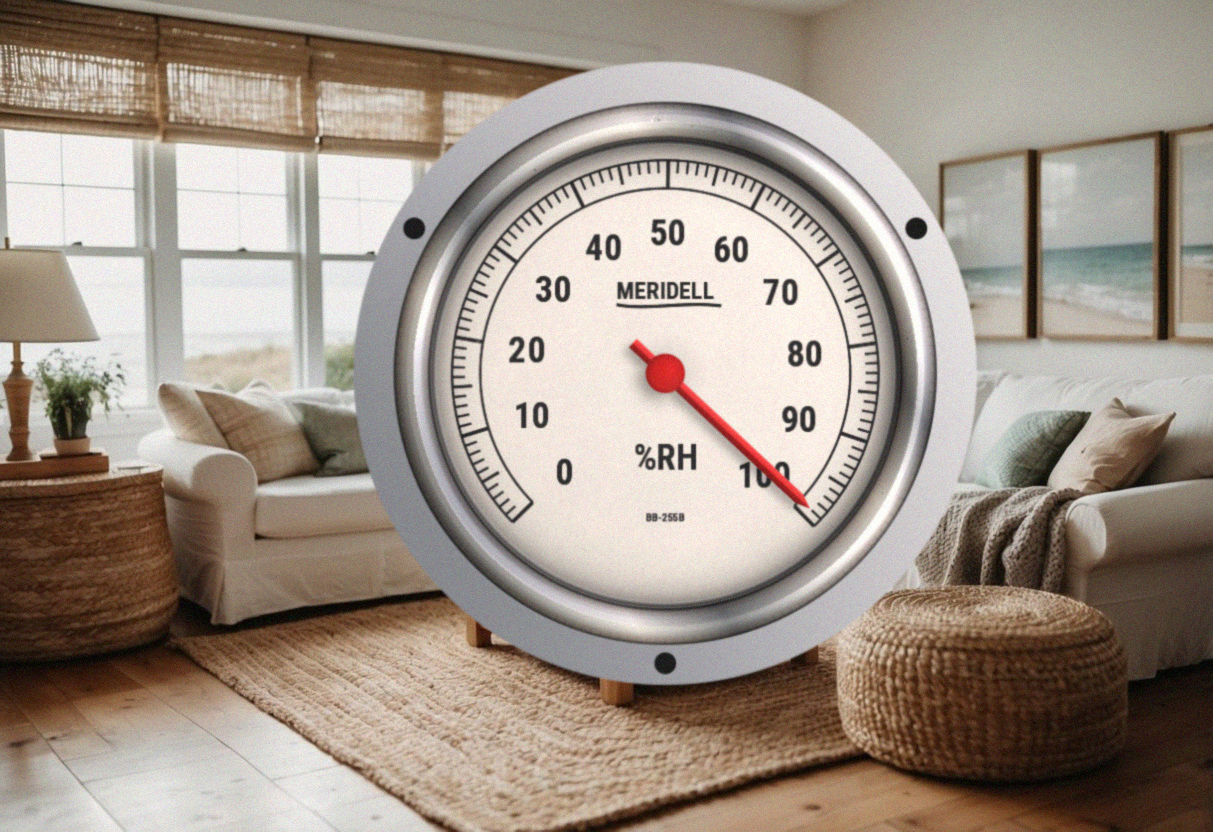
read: 99; %
